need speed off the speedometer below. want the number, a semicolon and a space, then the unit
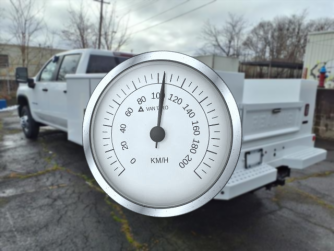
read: 105; km/h
